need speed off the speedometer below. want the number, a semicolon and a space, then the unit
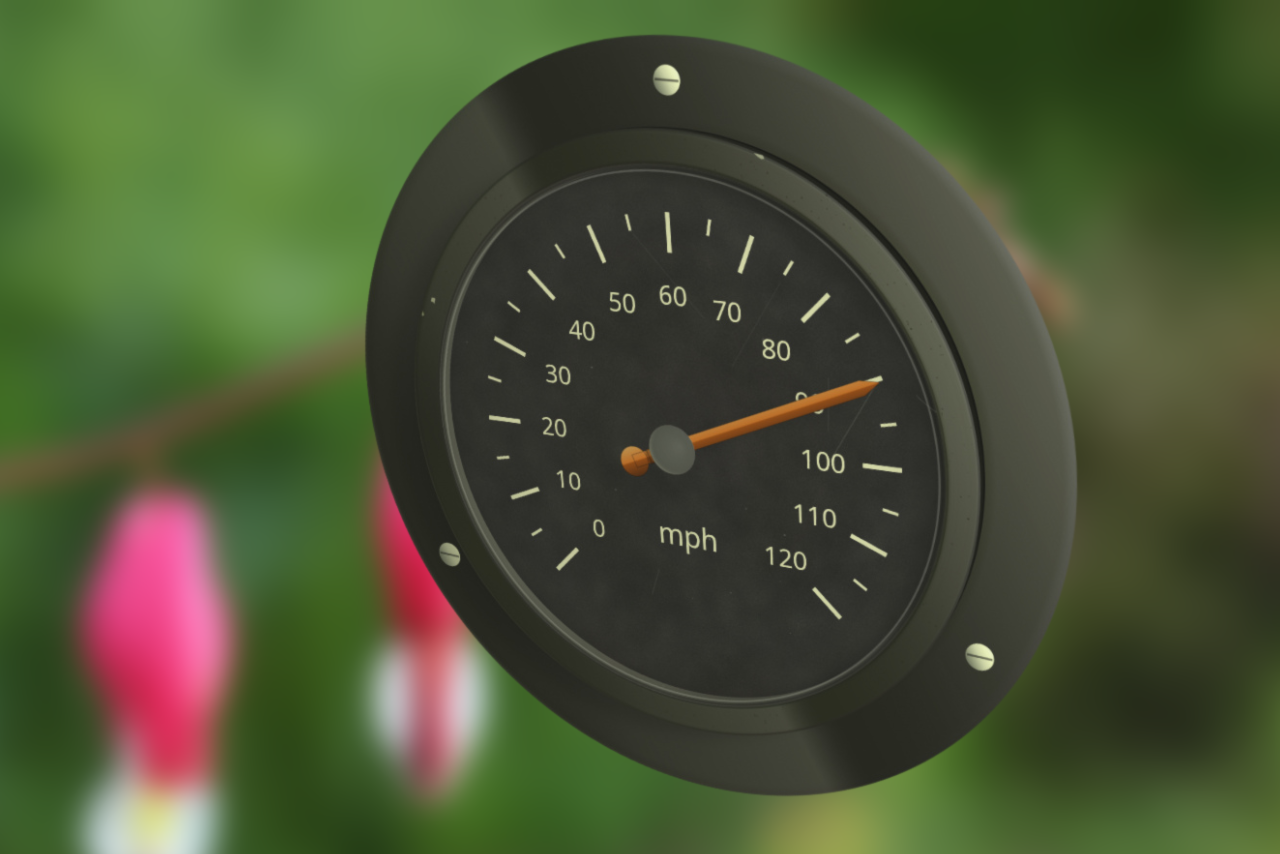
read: 90; mph
